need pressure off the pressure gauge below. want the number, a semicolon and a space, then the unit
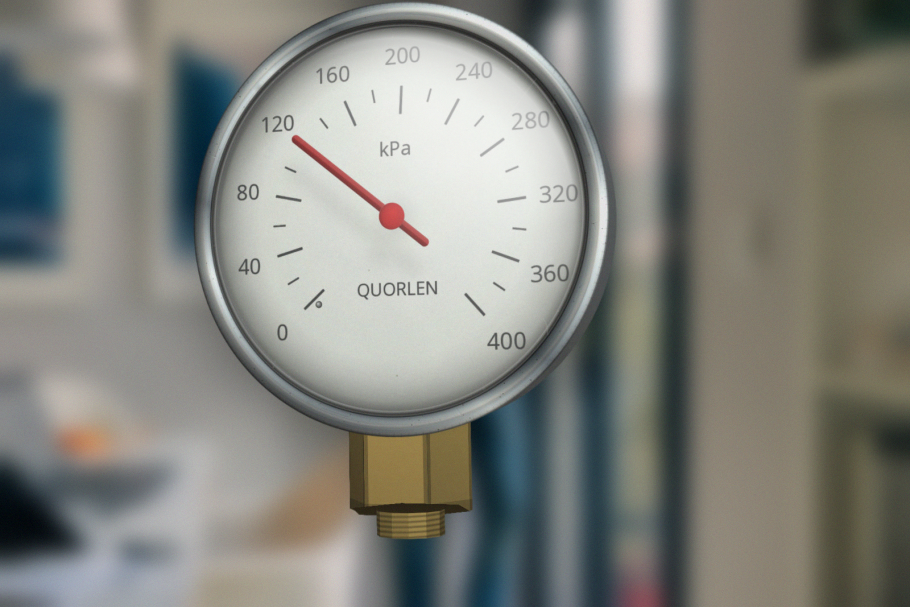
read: 120; kPa
